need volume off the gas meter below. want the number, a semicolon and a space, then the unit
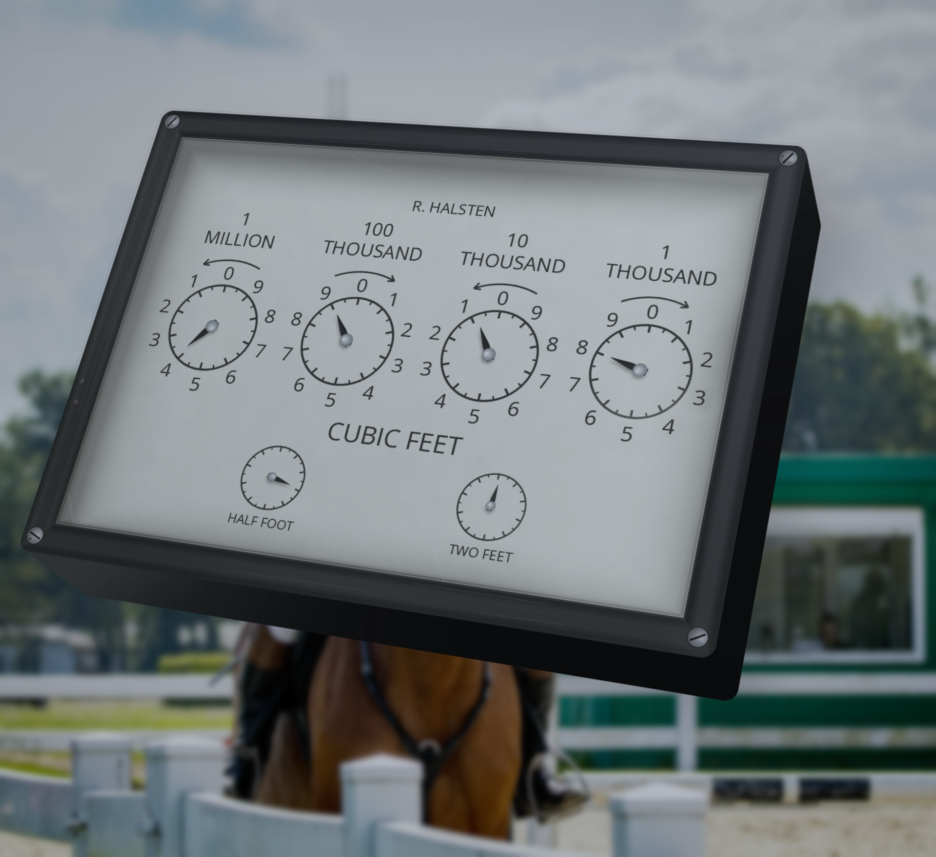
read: 390800; ft³
